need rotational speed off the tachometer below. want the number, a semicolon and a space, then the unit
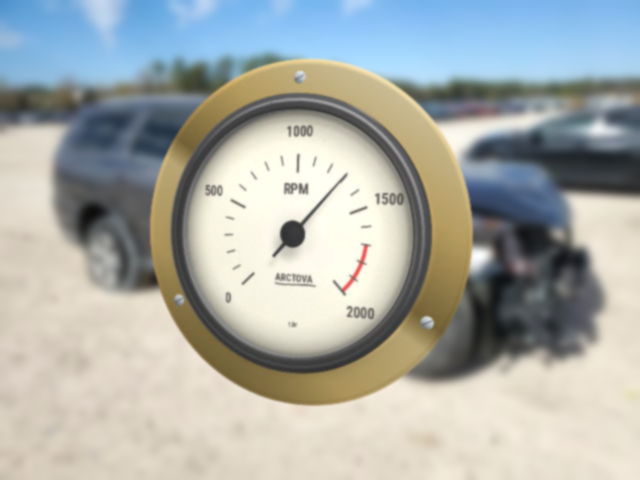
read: 1300; rpm
